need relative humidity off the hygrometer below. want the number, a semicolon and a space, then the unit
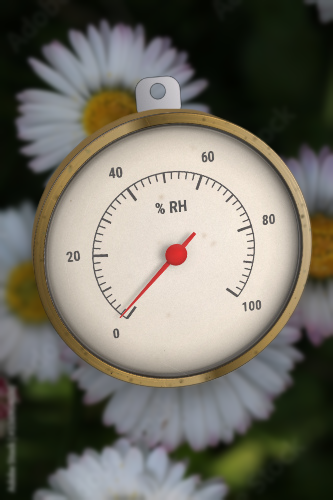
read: 2; %
